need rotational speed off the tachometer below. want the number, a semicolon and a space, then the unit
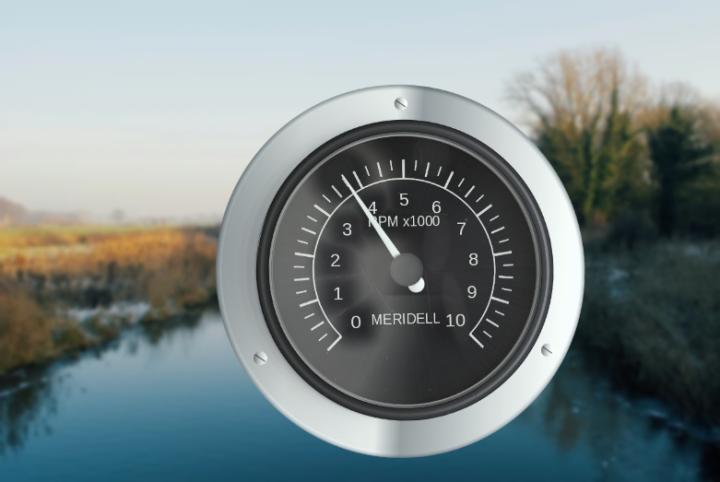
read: 3750; rpm
